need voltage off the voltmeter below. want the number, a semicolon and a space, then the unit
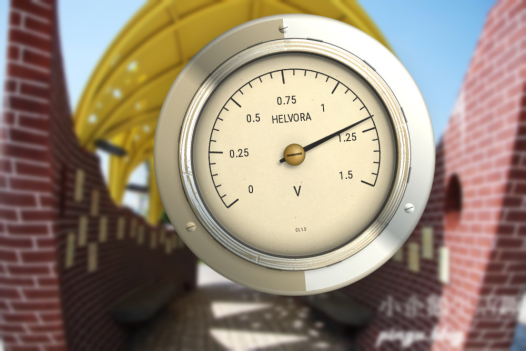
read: 1.2; V
